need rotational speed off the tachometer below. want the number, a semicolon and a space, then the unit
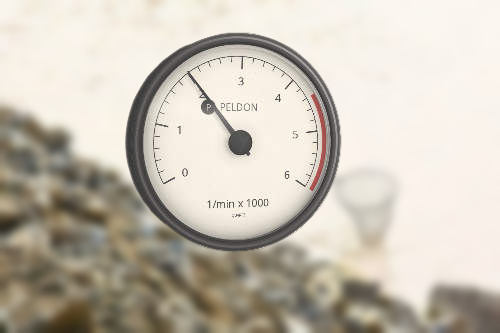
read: 2000; rpm
